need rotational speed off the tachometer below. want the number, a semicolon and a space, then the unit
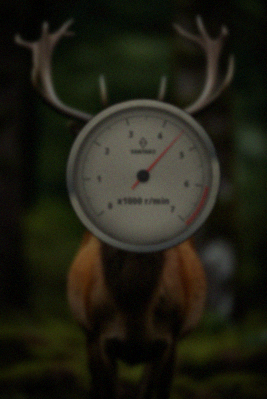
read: 4500; rpm
